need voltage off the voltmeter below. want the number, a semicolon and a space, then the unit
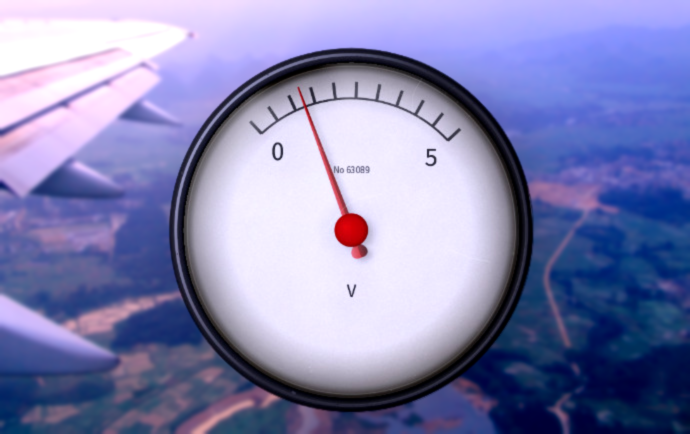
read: 1.25; V
